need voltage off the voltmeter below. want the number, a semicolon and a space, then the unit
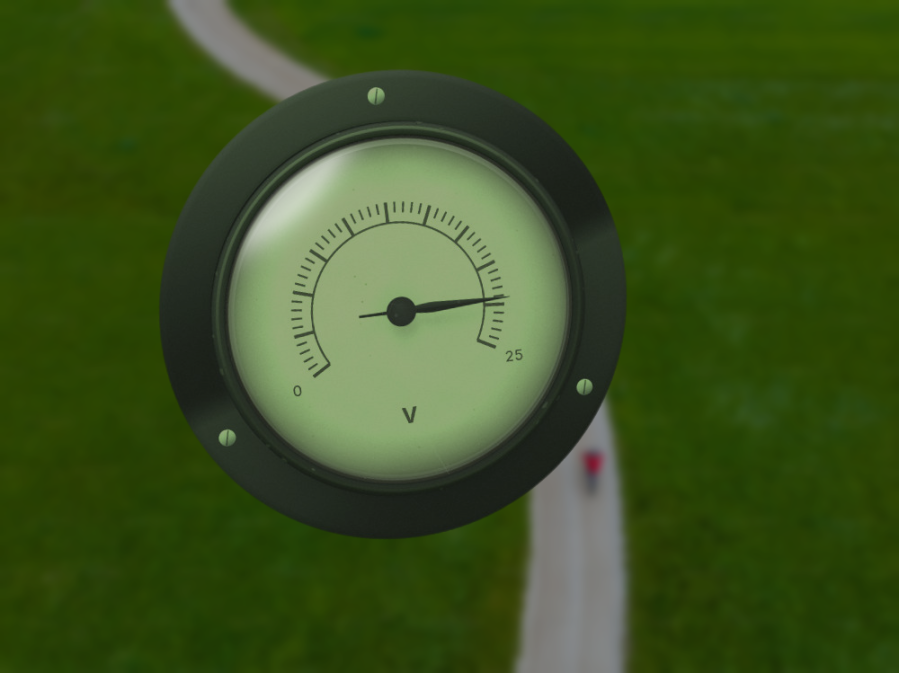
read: 22; V
